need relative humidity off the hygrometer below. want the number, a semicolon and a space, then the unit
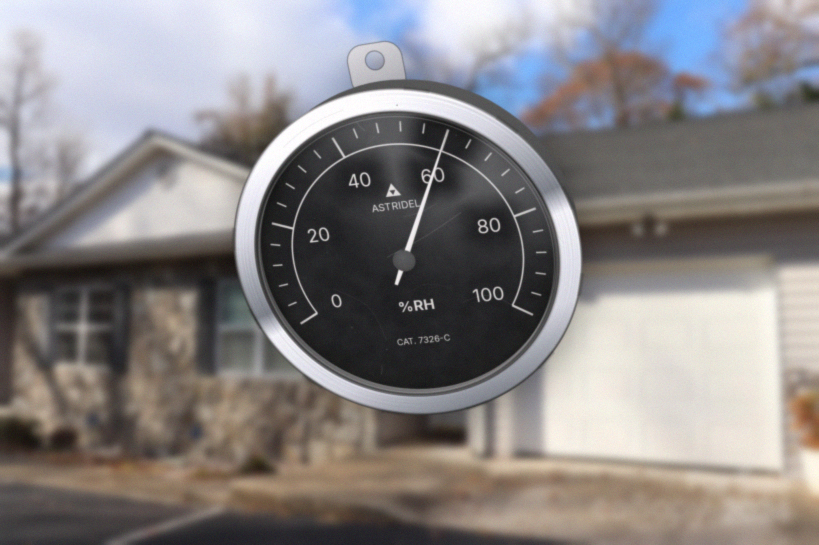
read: 60; %
